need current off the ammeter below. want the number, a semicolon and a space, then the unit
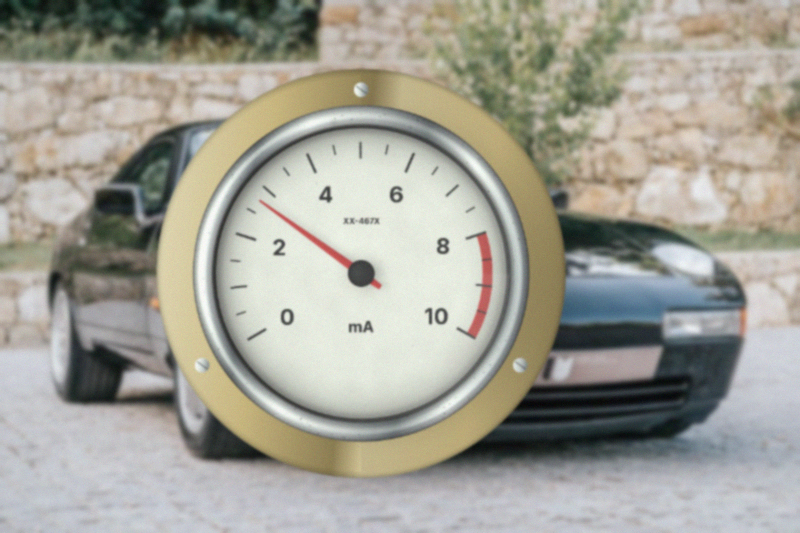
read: 2.75; mA
